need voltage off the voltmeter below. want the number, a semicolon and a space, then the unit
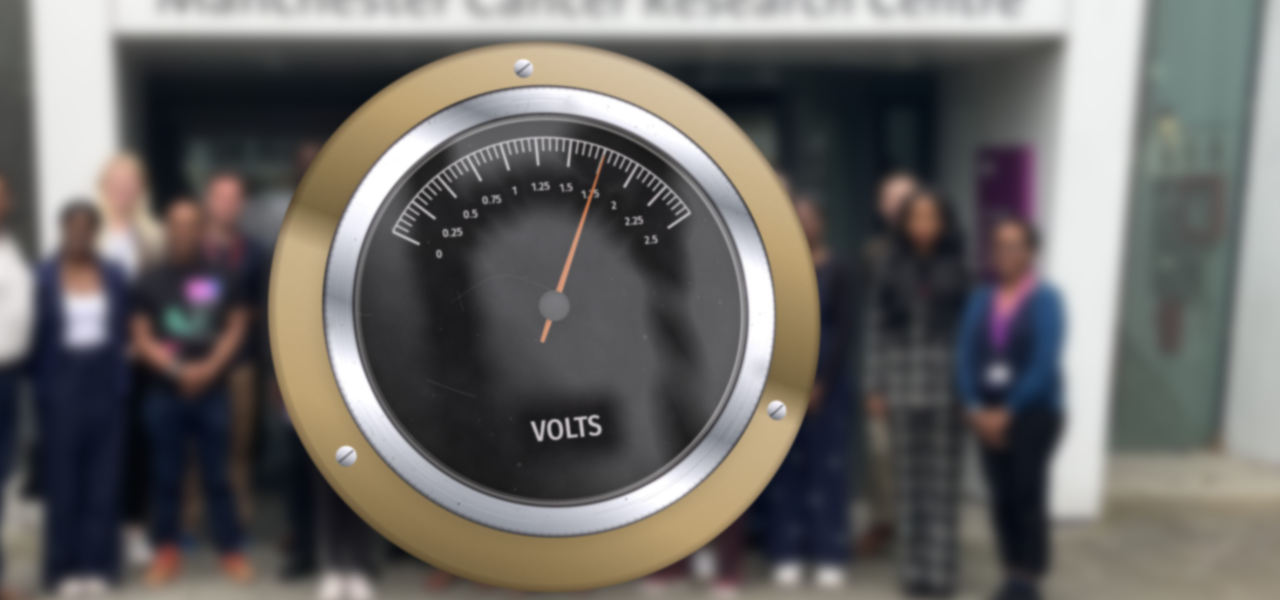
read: 1.75; V
